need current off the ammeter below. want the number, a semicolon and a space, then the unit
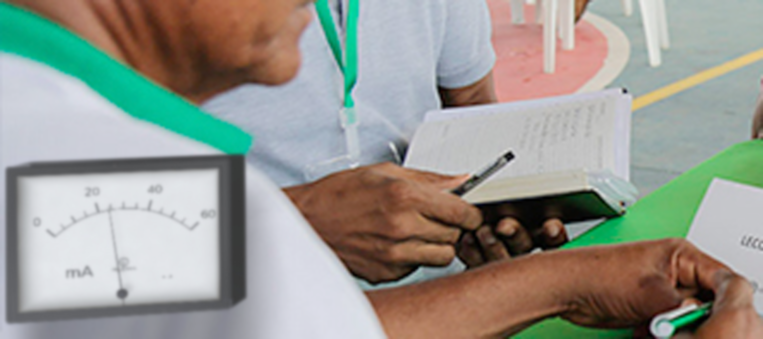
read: 25; mA
